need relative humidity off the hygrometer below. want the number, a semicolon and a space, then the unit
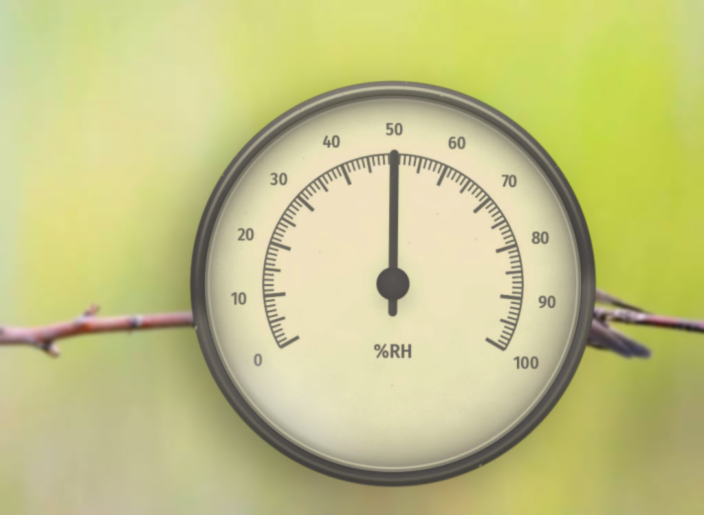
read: 50; %
